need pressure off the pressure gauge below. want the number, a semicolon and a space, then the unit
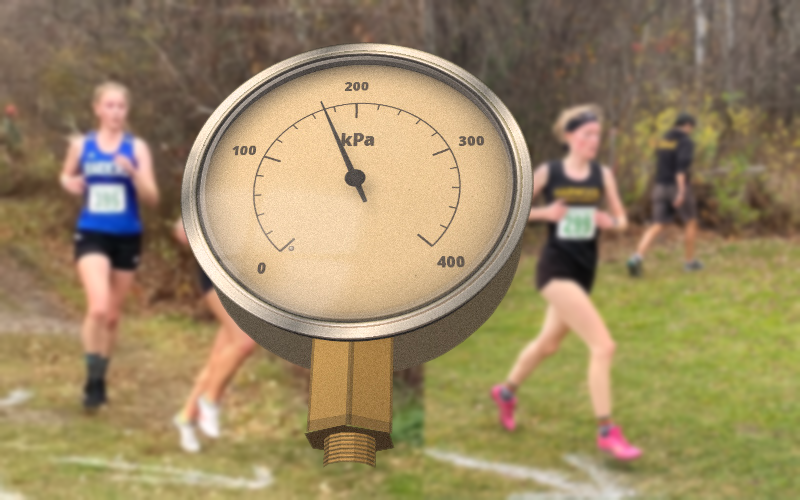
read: 170; kPa
